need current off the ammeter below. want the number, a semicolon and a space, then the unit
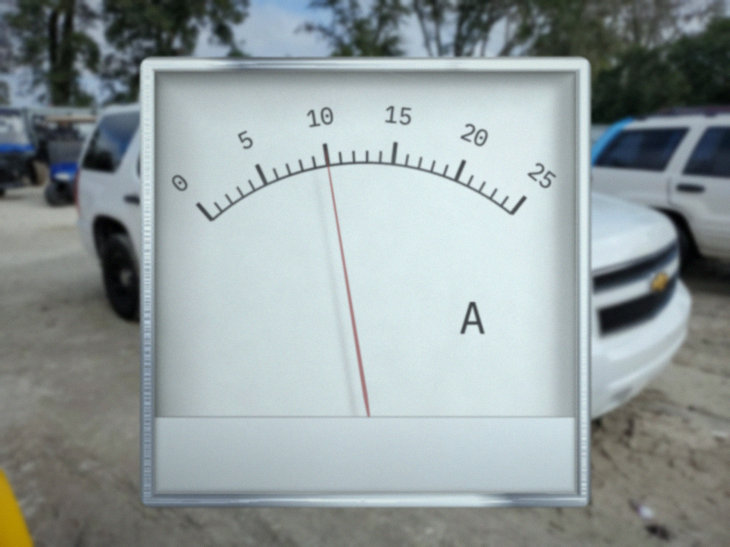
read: 10; A
